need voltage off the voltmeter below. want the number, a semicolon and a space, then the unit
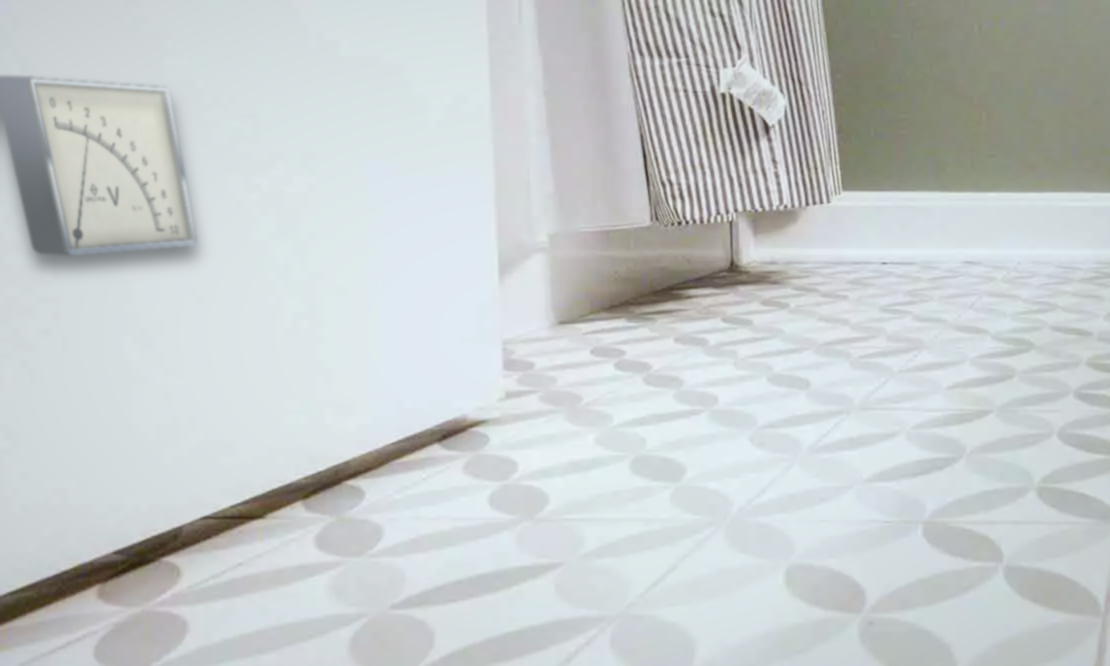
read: 2; V
